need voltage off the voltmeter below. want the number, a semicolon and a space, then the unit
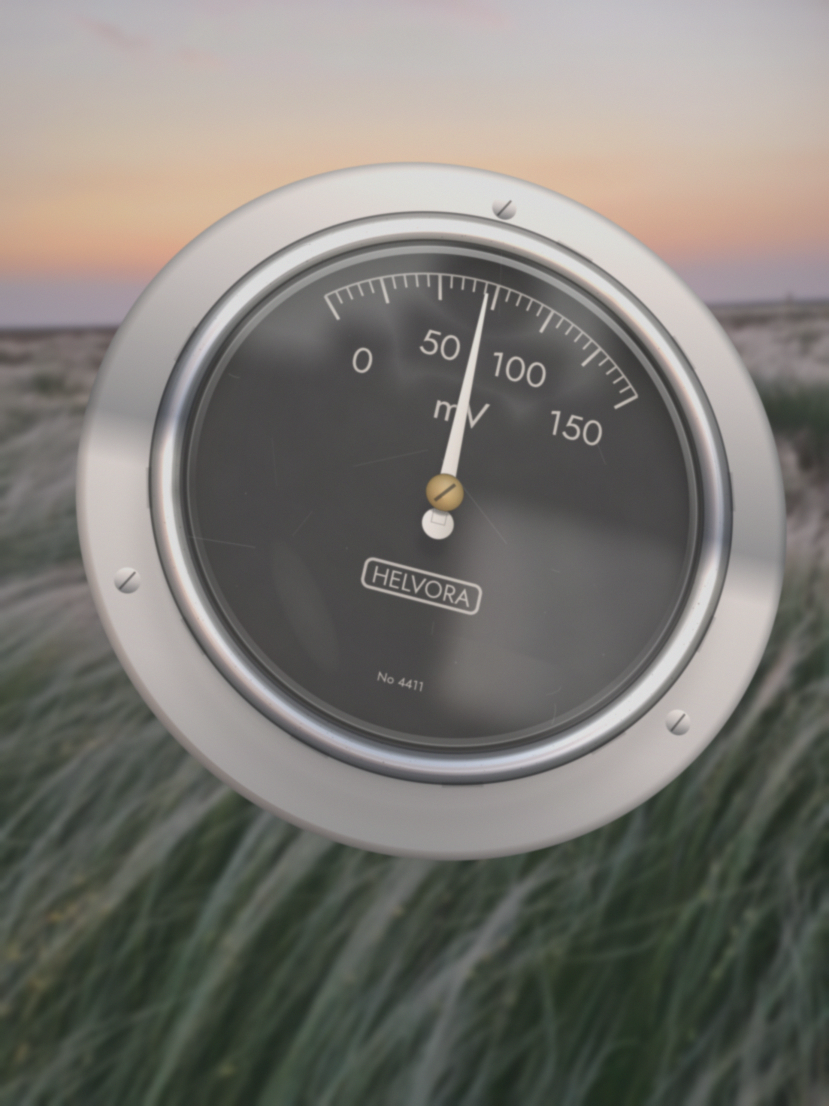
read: 70; mV
